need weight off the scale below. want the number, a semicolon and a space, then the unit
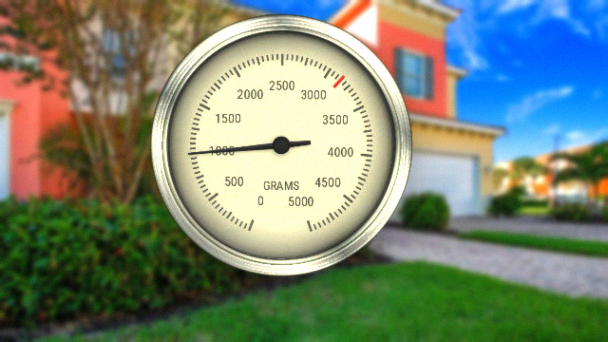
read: 1000; g
